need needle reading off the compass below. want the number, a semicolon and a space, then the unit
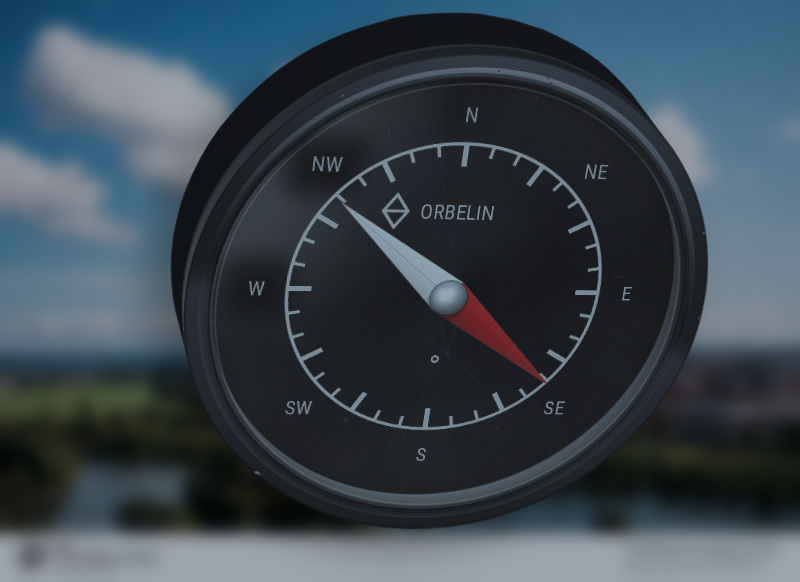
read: 130; °
